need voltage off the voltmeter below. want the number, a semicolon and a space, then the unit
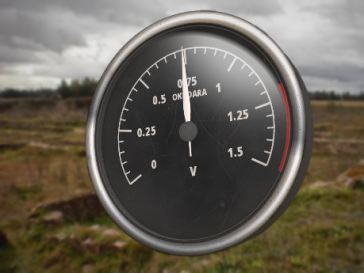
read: 0.75; V
